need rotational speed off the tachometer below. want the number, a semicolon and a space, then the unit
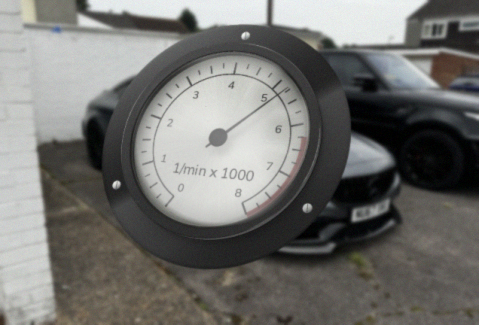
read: 5250; rpm
